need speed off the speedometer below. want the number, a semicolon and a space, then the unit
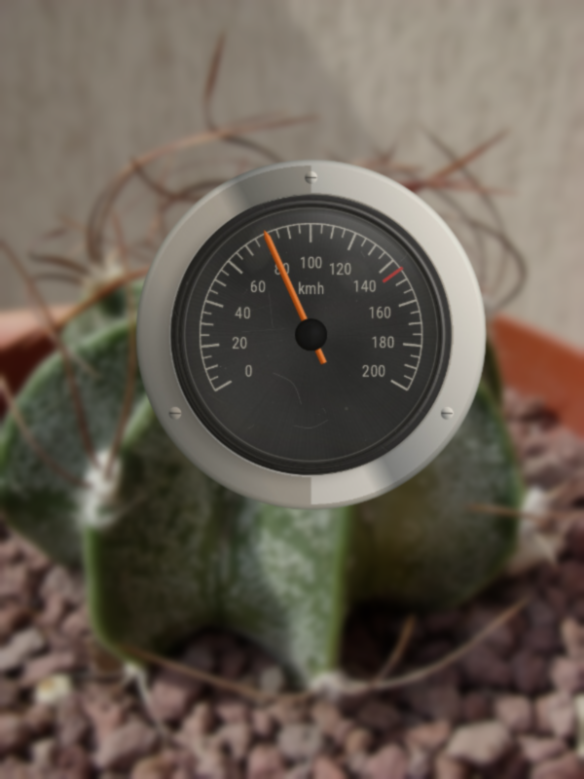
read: 80; km/h
